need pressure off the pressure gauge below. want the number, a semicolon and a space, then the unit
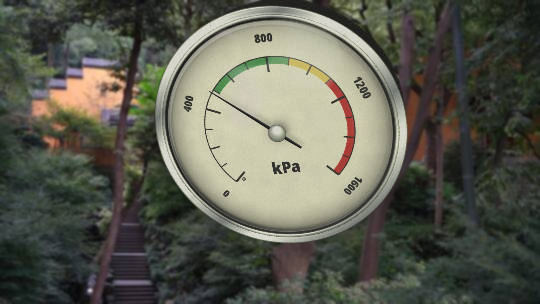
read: 500; kPa
